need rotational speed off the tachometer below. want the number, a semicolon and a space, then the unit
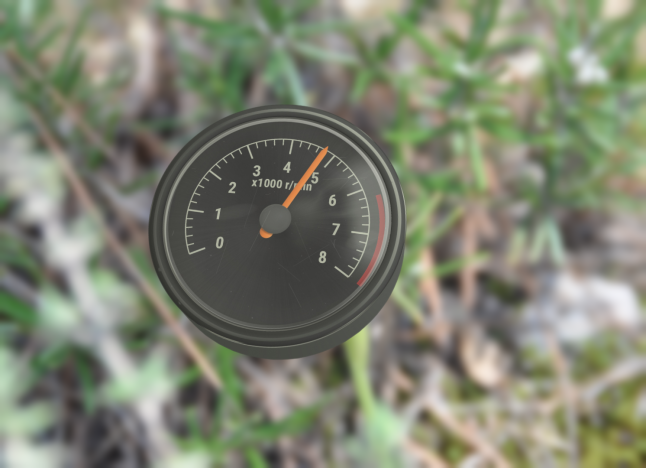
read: 4800; rpm
